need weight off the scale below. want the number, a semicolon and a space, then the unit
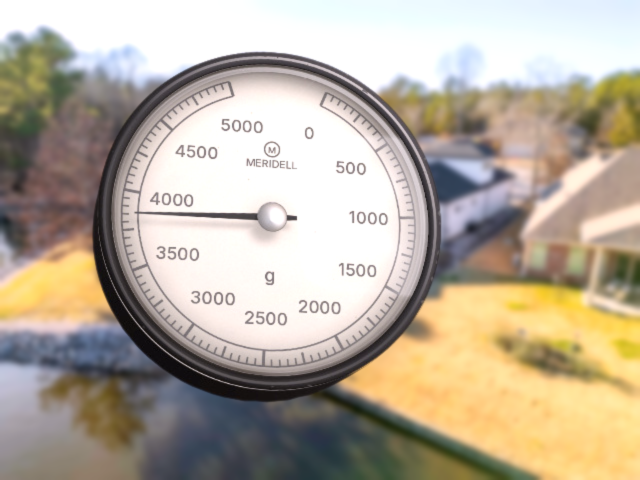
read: 3850; g
